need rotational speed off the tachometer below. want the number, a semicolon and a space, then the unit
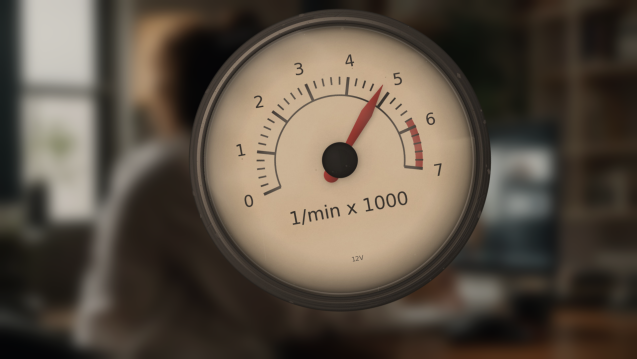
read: 4800; rpm
